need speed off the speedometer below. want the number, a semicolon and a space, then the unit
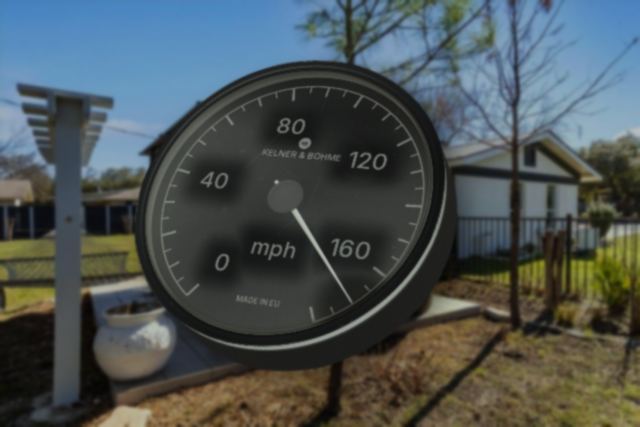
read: 170; mph
